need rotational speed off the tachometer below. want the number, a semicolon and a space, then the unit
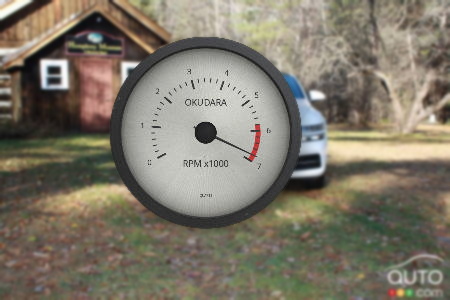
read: 6800; rpm
